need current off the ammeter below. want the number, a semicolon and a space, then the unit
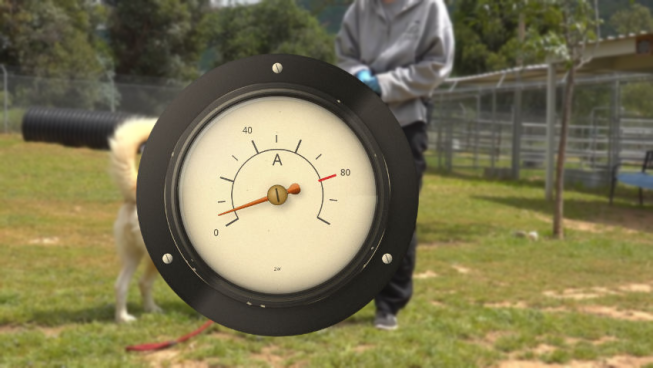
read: 5; A
